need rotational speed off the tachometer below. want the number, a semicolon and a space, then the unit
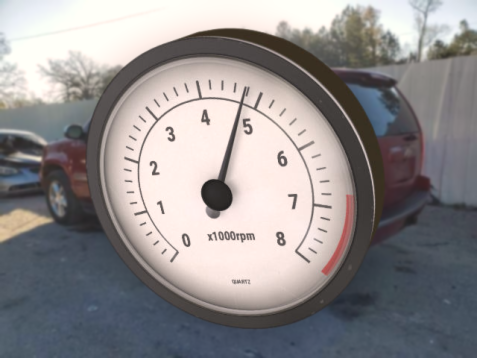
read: 4800; rpm
